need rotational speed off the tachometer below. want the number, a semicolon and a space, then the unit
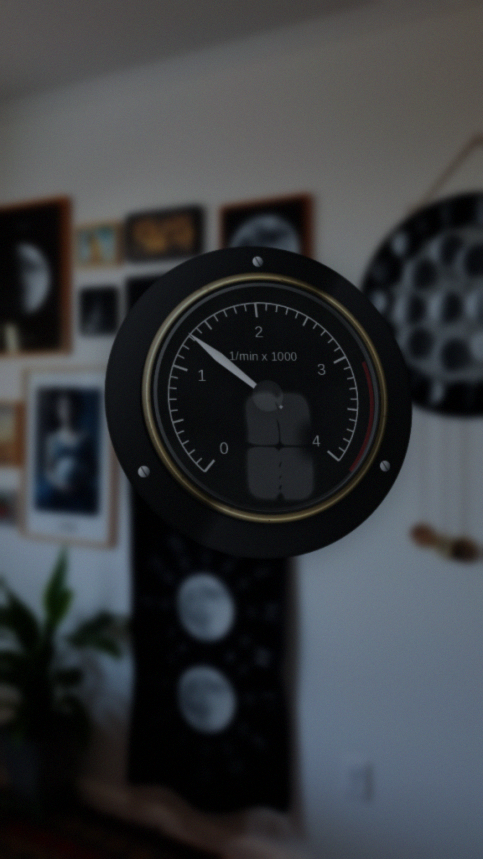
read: 1300; rpm
